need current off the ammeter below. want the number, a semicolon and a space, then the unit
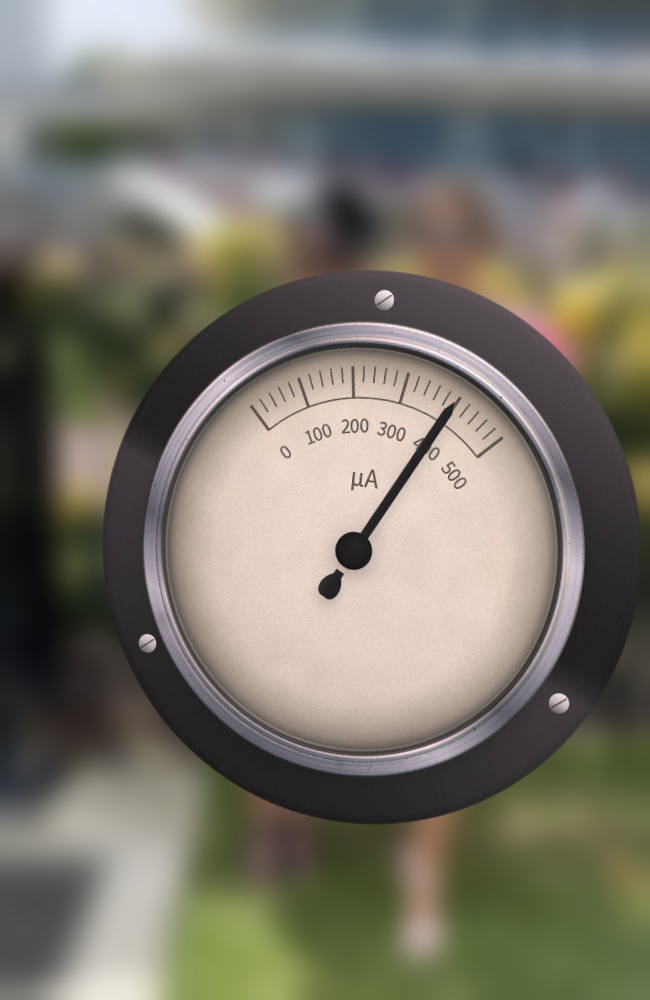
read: 400; µA
